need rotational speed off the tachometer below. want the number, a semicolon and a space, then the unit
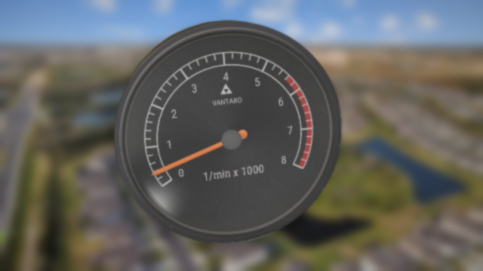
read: 400; rpm
